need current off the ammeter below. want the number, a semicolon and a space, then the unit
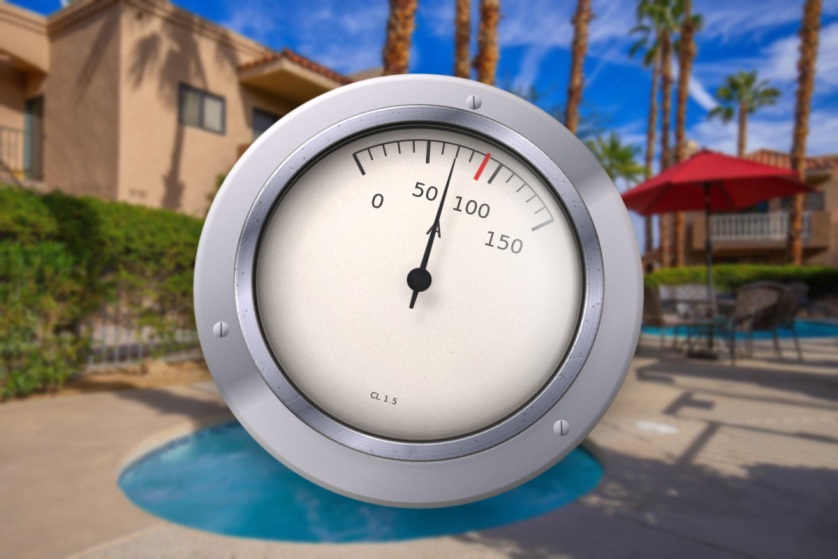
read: 70; A
